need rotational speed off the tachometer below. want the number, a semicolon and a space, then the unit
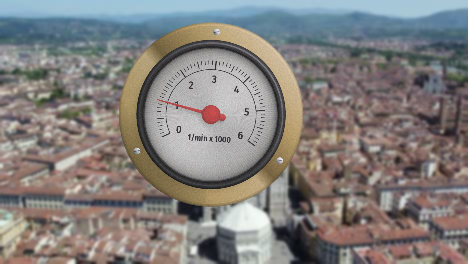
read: 1000; rpm
